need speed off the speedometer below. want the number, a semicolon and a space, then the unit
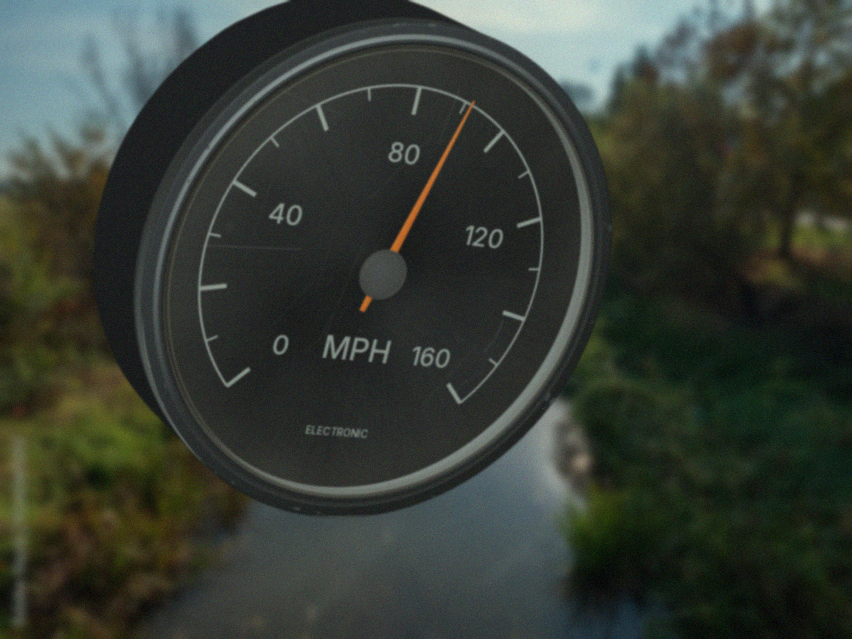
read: 90; mph
